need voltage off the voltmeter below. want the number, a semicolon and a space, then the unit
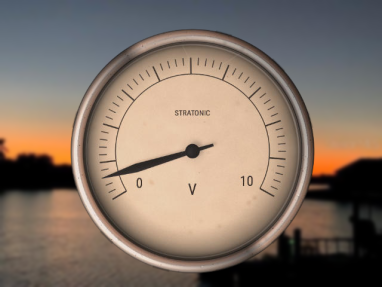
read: 0.6; V
